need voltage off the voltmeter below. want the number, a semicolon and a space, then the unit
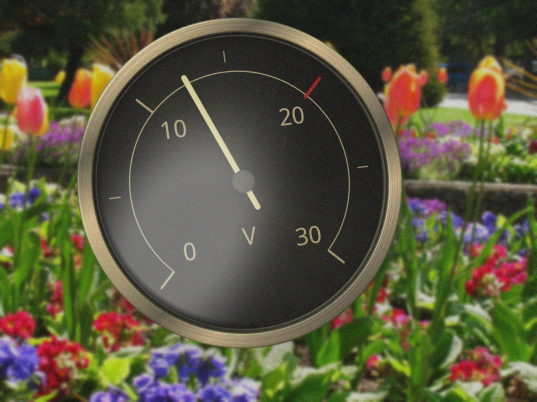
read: 12.5; V
